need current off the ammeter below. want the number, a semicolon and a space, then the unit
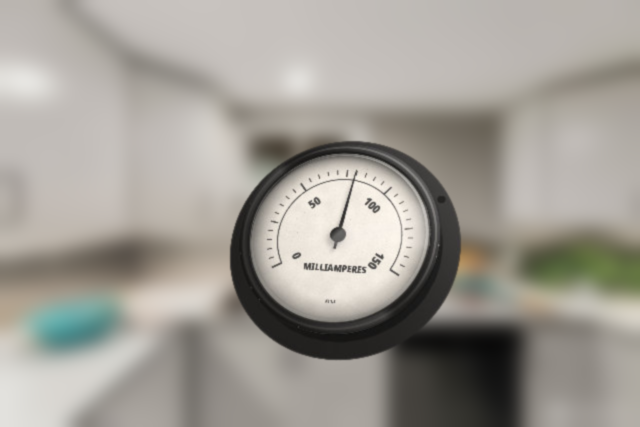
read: 80; mA
